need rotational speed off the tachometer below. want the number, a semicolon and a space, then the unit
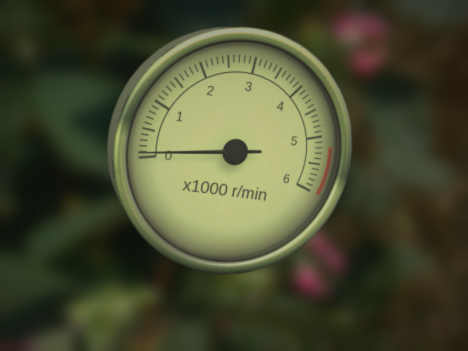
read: 100; rpm
